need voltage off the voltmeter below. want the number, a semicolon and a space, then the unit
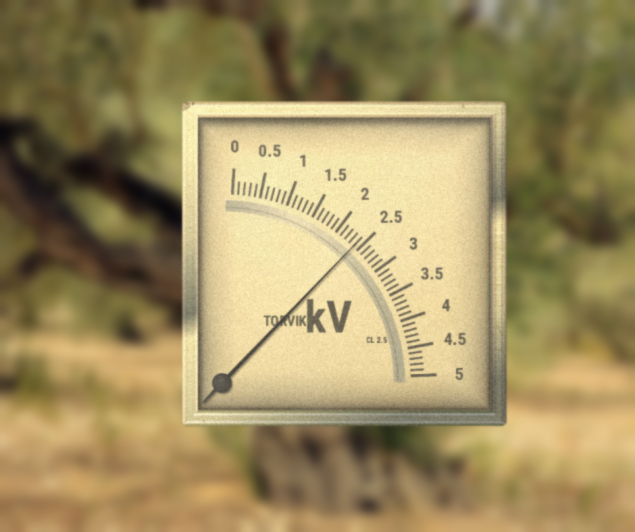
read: 2.4; kV
